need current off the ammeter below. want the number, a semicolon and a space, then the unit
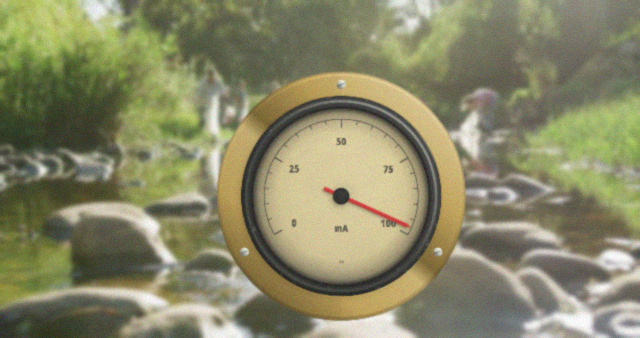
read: 97.5; mA
